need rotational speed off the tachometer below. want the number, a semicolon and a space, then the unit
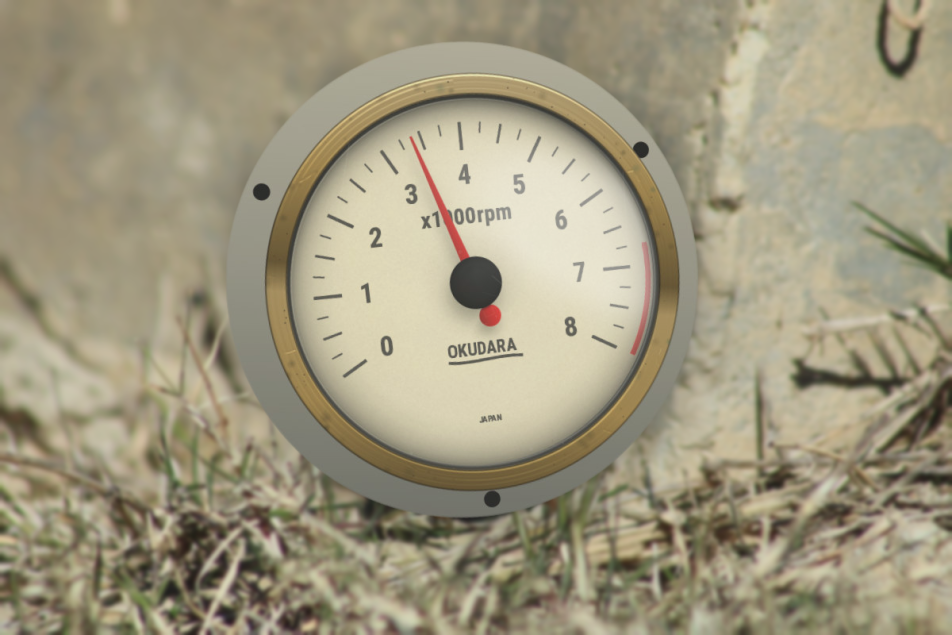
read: 3375; rpm
